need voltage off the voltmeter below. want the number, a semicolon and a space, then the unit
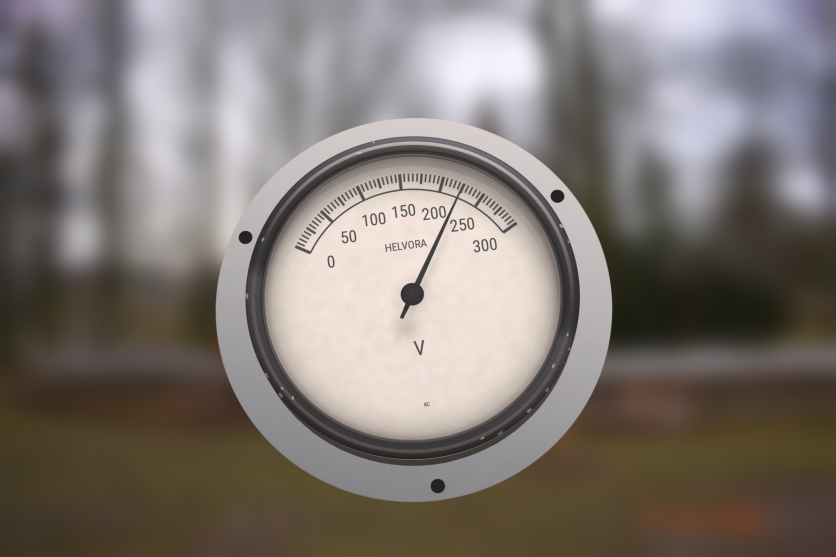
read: 225; V
